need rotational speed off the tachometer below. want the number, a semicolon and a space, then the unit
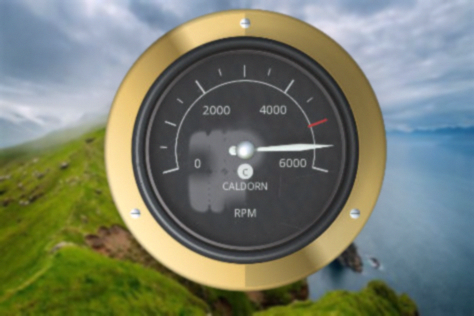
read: 5500; rpm
